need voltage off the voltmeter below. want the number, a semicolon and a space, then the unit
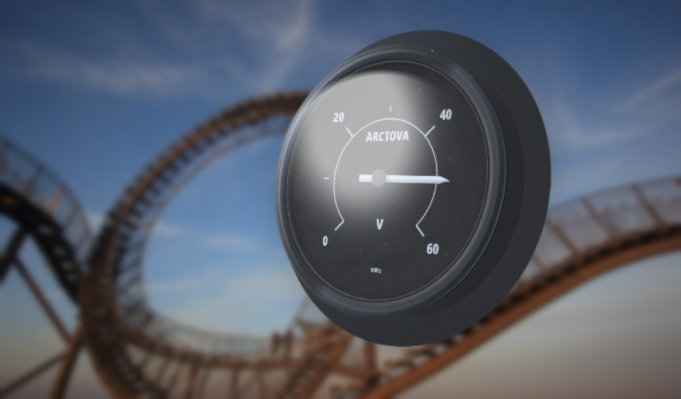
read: 50; V
